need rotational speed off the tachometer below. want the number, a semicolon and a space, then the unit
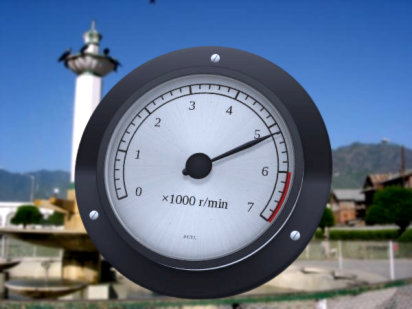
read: 5200; rpm
